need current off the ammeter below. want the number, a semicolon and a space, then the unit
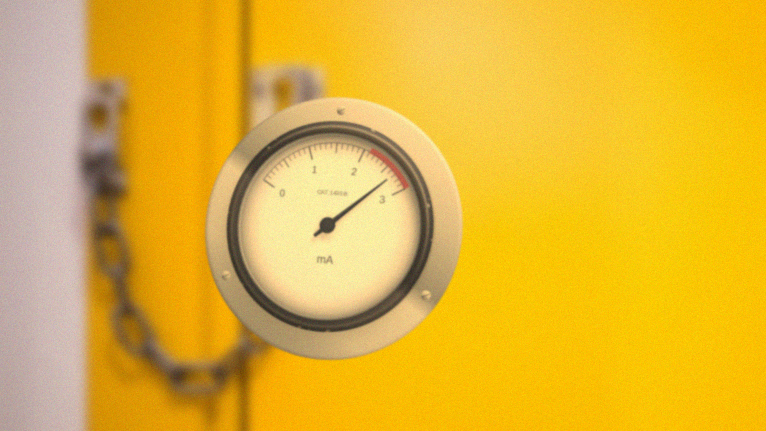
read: 2.7; mA
